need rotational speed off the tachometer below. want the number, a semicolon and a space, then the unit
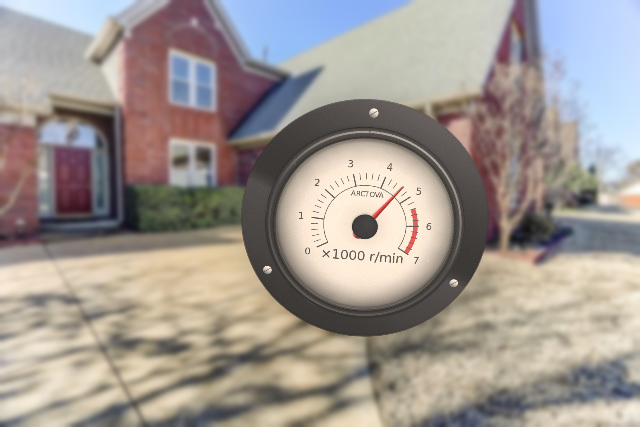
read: 4600; rpm
